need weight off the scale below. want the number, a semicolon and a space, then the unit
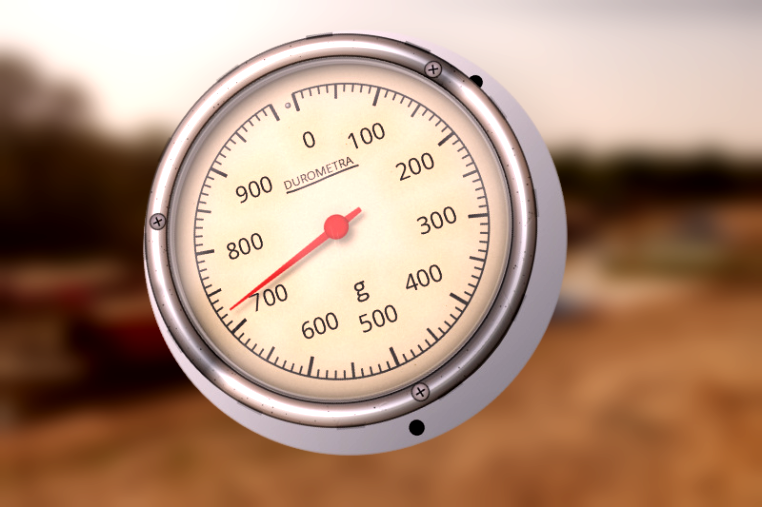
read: 720; g
